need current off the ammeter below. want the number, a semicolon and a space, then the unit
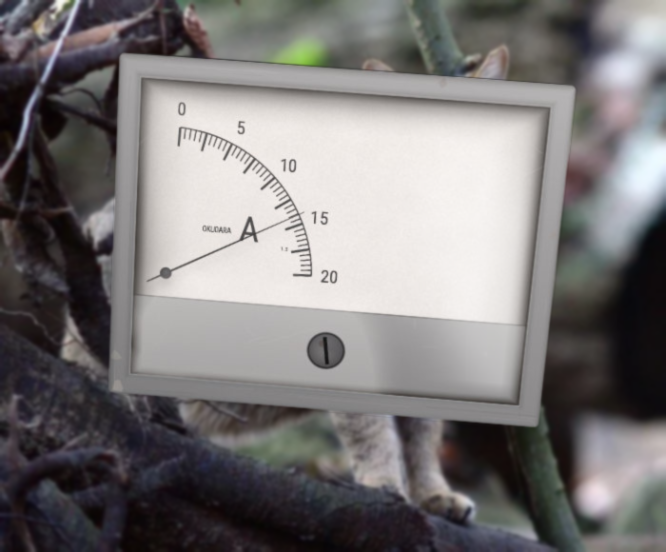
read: 14; A
